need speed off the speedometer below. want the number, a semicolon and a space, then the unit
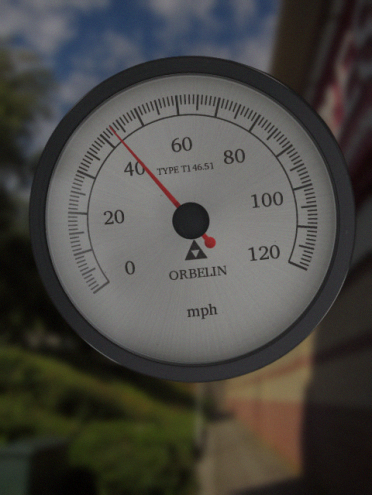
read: 43; mph
